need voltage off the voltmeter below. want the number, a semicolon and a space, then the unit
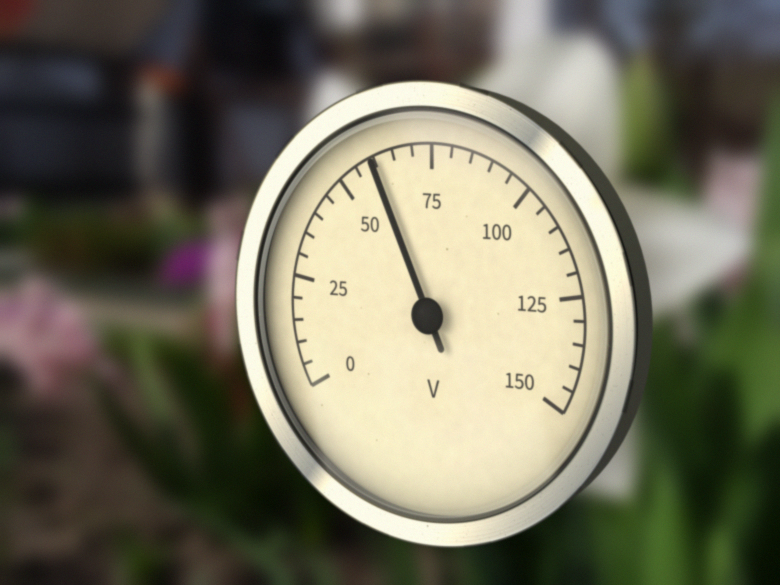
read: 60; V
